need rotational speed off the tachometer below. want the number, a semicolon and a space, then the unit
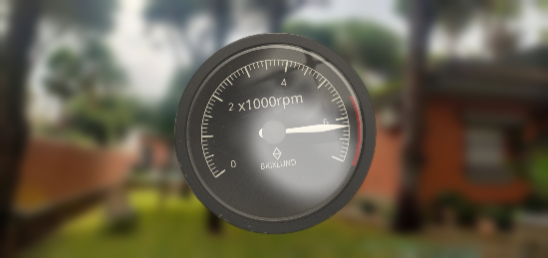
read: 6200; rpm
